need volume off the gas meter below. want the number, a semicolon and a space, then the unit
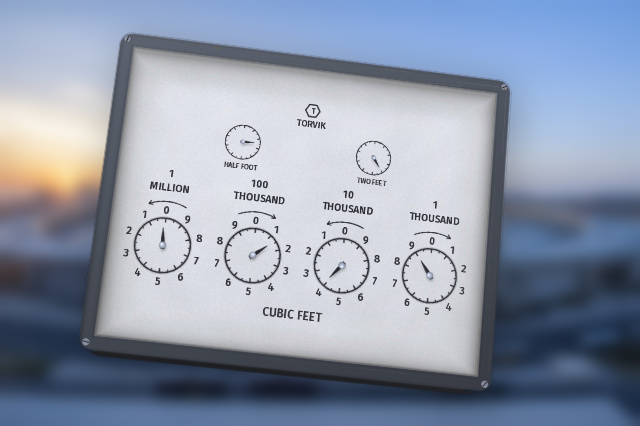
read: 13900; ft³
